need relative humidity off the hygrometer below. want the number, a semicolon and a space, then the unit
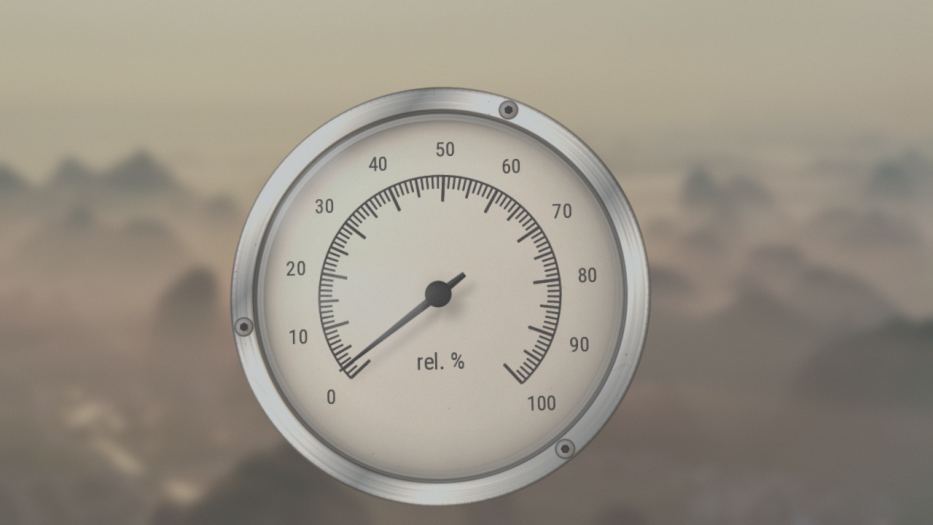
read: 2; %
